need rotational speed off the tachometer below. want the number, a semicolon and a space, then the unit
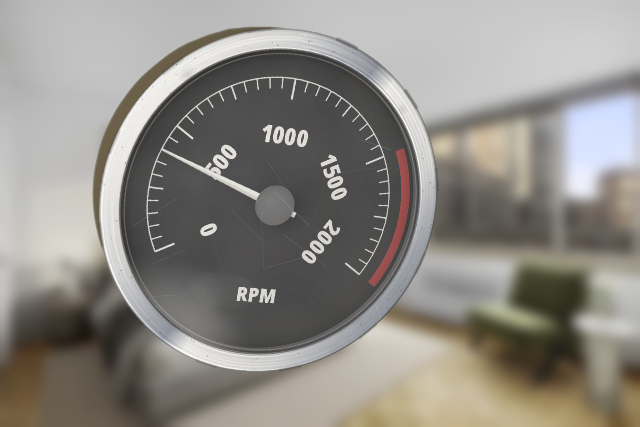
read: 400; rpm
